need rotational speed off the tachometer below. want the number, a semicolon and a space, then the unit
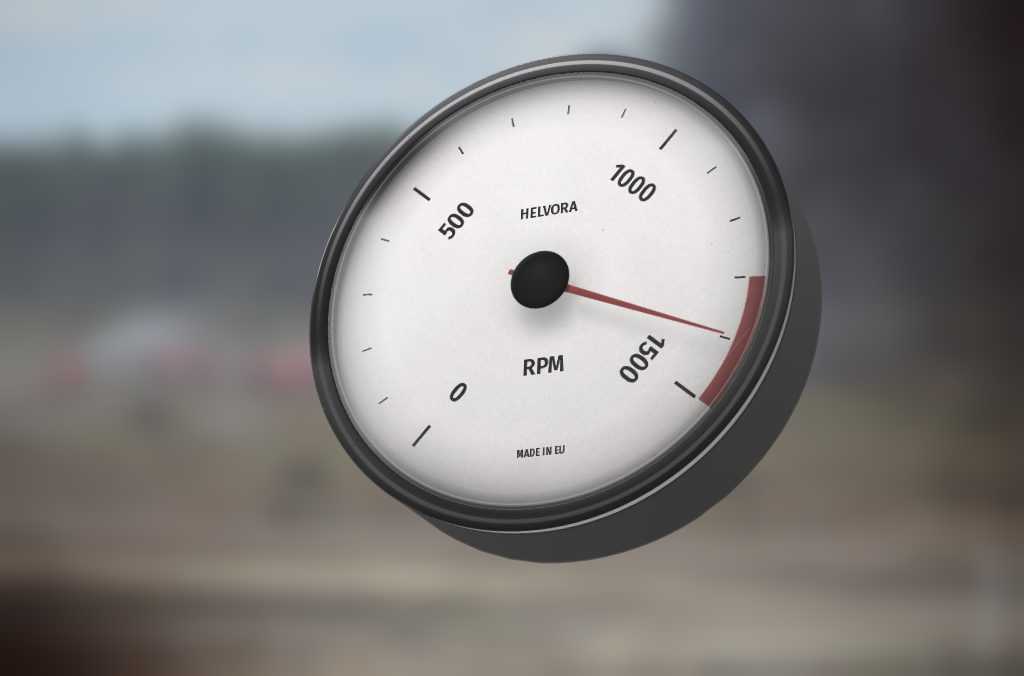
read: 1400; rpm
